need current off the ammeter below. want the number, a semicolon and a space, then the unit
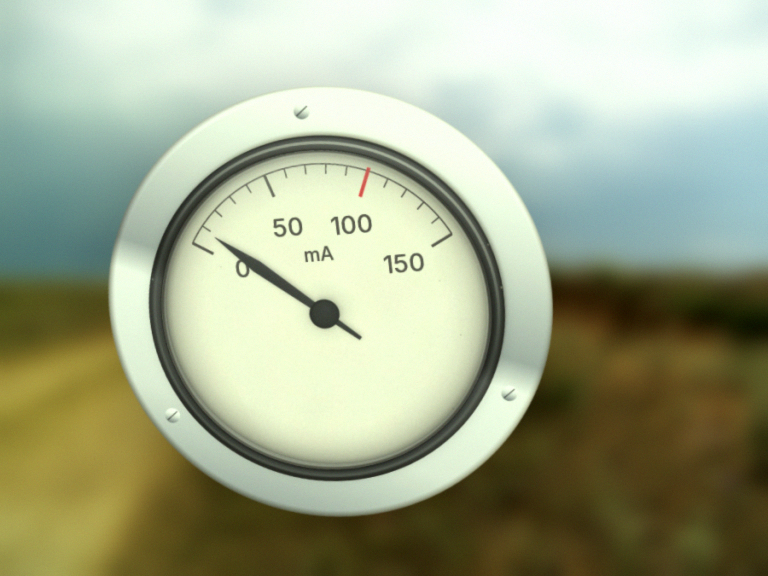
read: 10; mA
